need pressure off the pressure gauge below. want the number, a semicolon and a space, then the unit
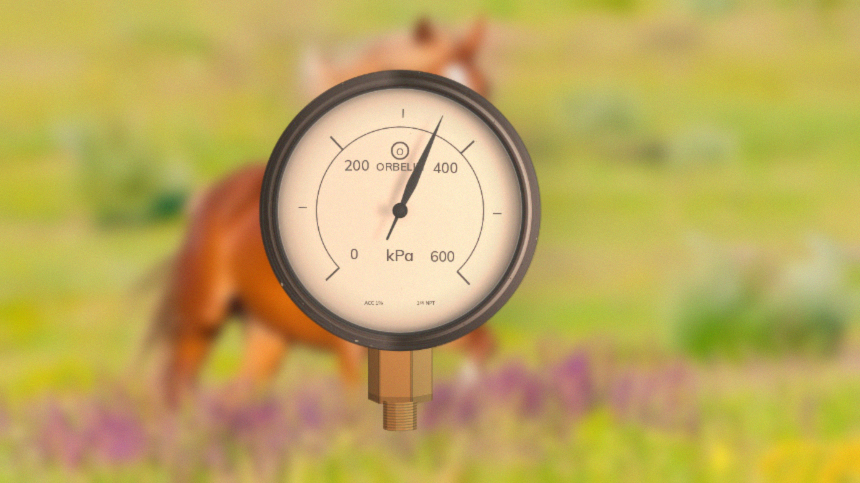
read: 350; kPa
